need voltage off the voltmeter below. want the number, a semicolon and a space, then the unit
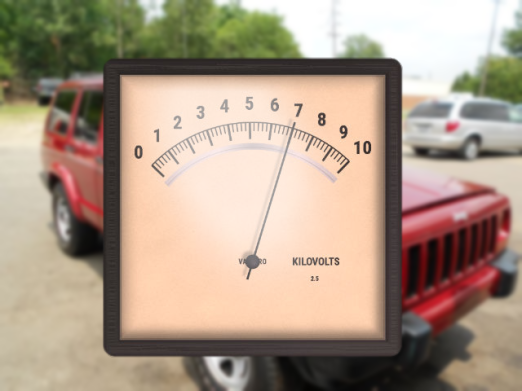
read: 7; kV
